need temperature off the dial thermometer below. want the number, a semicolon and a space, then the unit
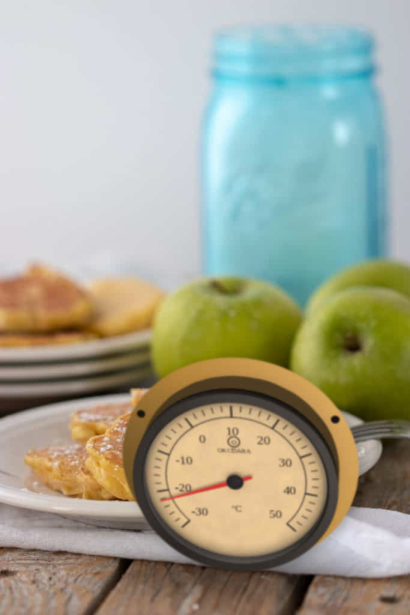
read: -22; °C
